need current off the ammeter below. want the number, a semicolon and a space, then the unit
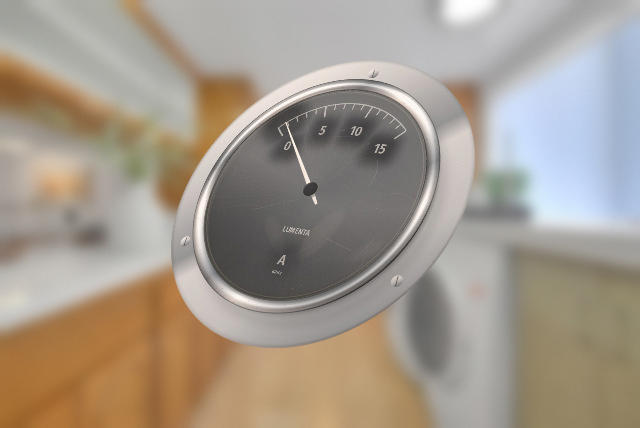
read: 1; A
